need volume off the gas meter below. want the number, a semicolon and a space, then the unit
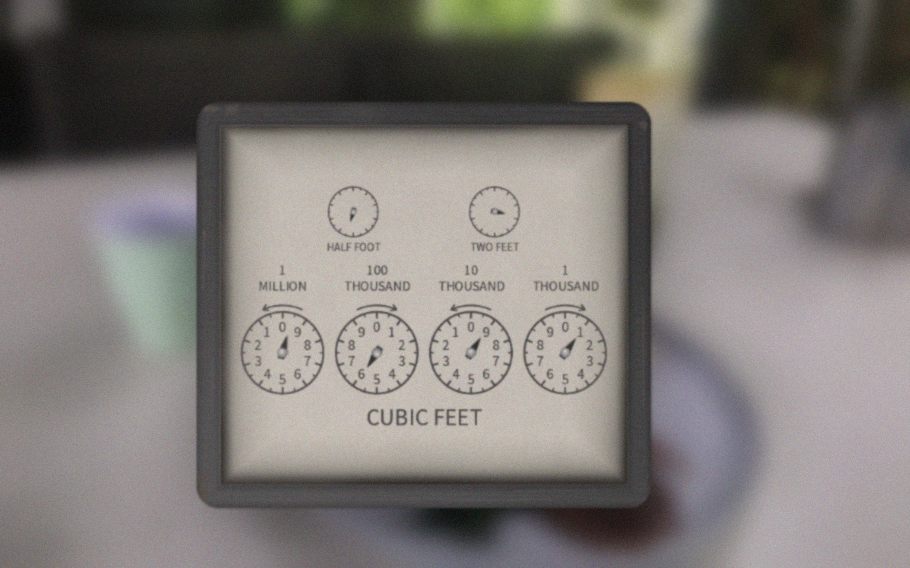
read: 959100; ft³
